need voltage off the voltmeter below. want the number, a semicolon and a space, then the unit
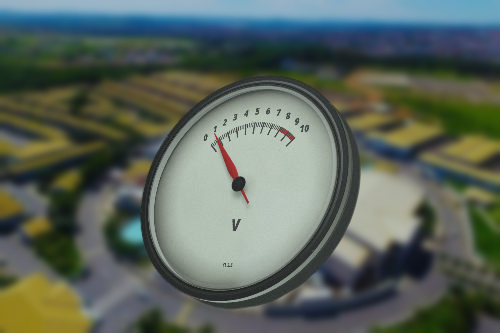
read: 1; V
